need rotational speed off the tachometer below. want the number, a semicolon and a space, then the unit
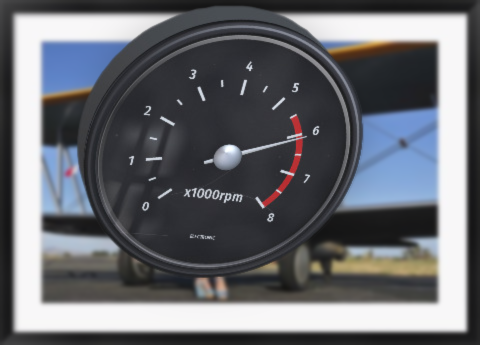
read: 6000; rpm
